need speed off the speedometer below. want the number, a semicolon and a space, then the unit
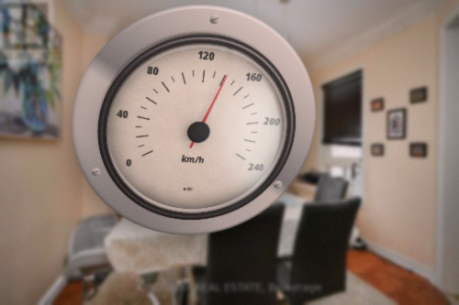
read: 140; km/h
